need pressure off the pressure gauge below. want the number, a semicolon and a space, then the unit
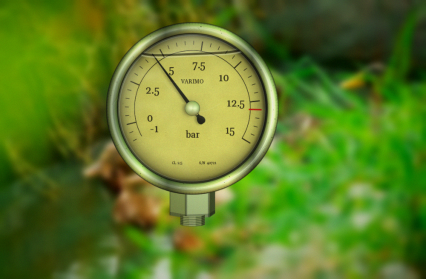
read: 4.5; bar
